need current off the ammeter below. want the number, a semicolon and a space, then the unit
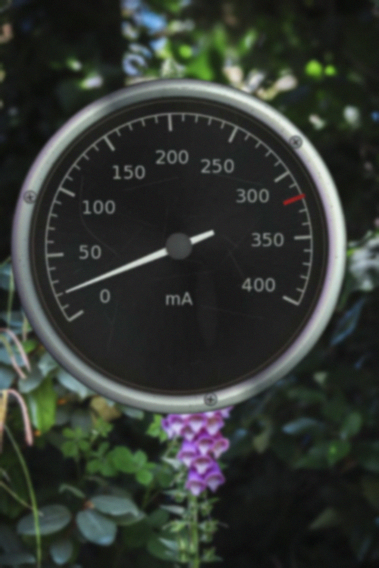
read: 20; mA
